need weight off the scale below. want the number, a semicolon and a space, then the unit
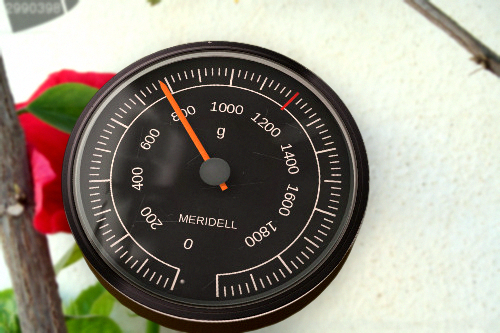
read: 780; g
